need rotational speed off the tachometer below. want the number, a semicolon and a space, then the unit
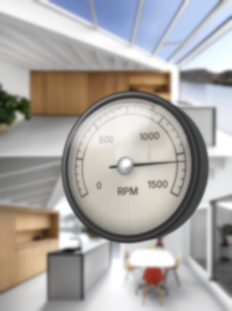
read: 1300; rpm
